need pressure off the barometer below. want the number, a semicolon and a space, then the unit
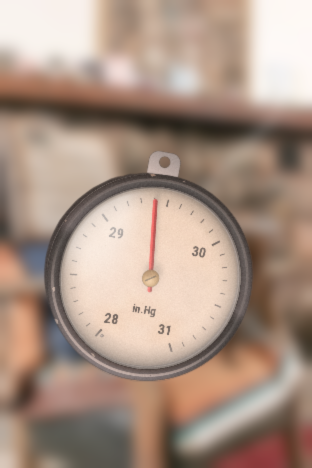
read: 29.4; inHg
